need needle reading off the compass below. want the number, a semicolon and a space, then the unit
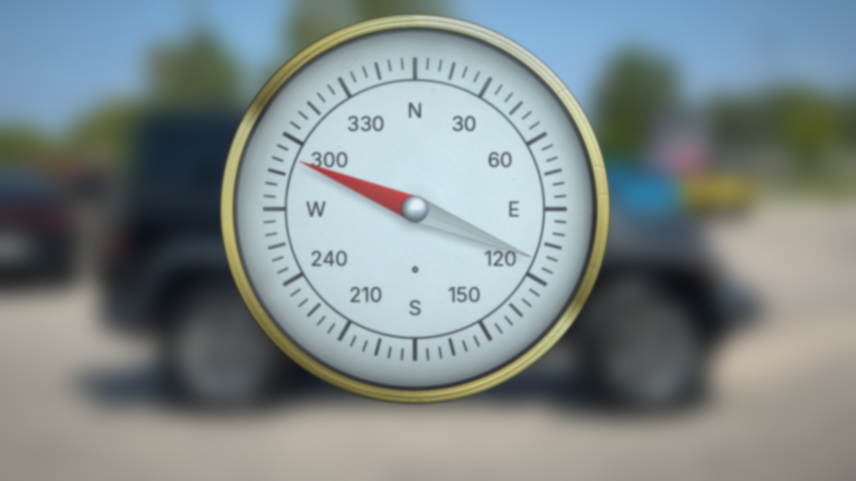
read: 292.5; °
